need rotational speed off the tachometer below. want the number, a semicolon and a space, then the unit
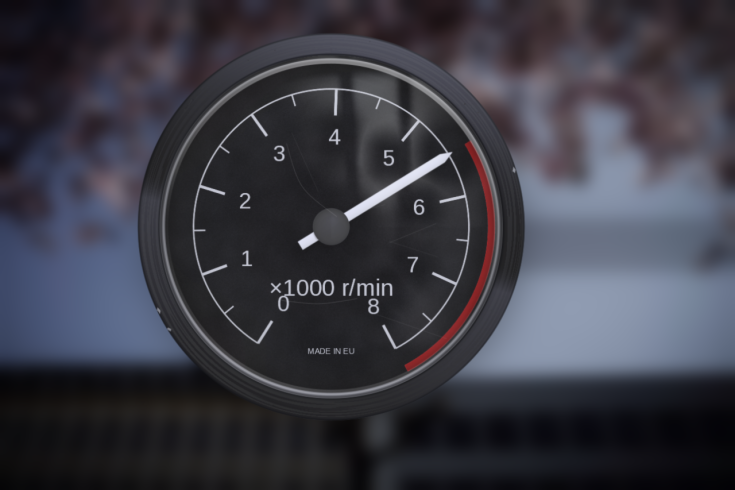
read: 5500; rpm
